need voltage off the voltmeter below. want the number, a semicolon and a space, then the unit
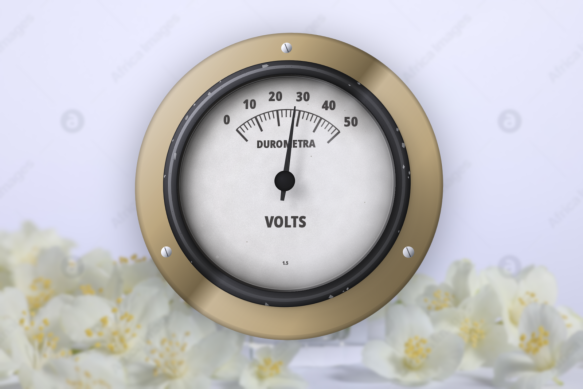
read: 28; V
